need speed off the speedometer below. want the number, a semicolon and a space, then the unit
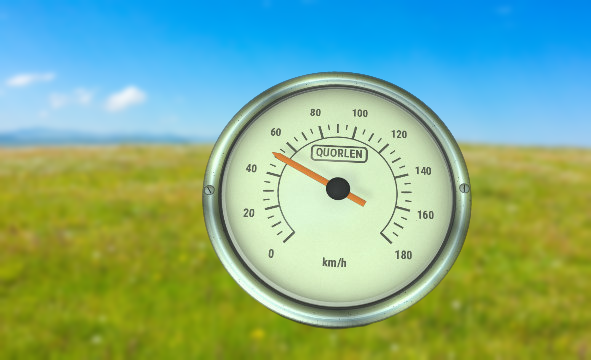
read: 50; km/h
